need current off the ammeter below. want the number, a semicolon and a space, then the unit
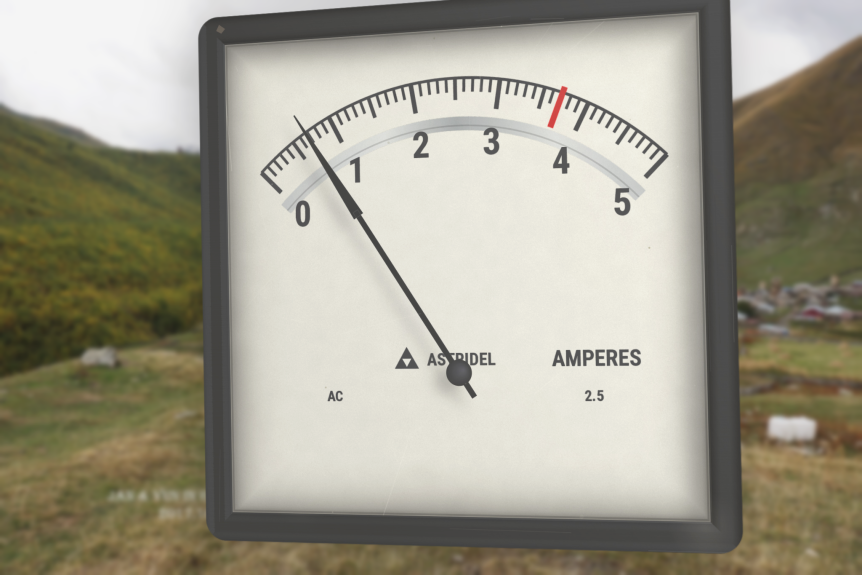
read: 0.7; A
